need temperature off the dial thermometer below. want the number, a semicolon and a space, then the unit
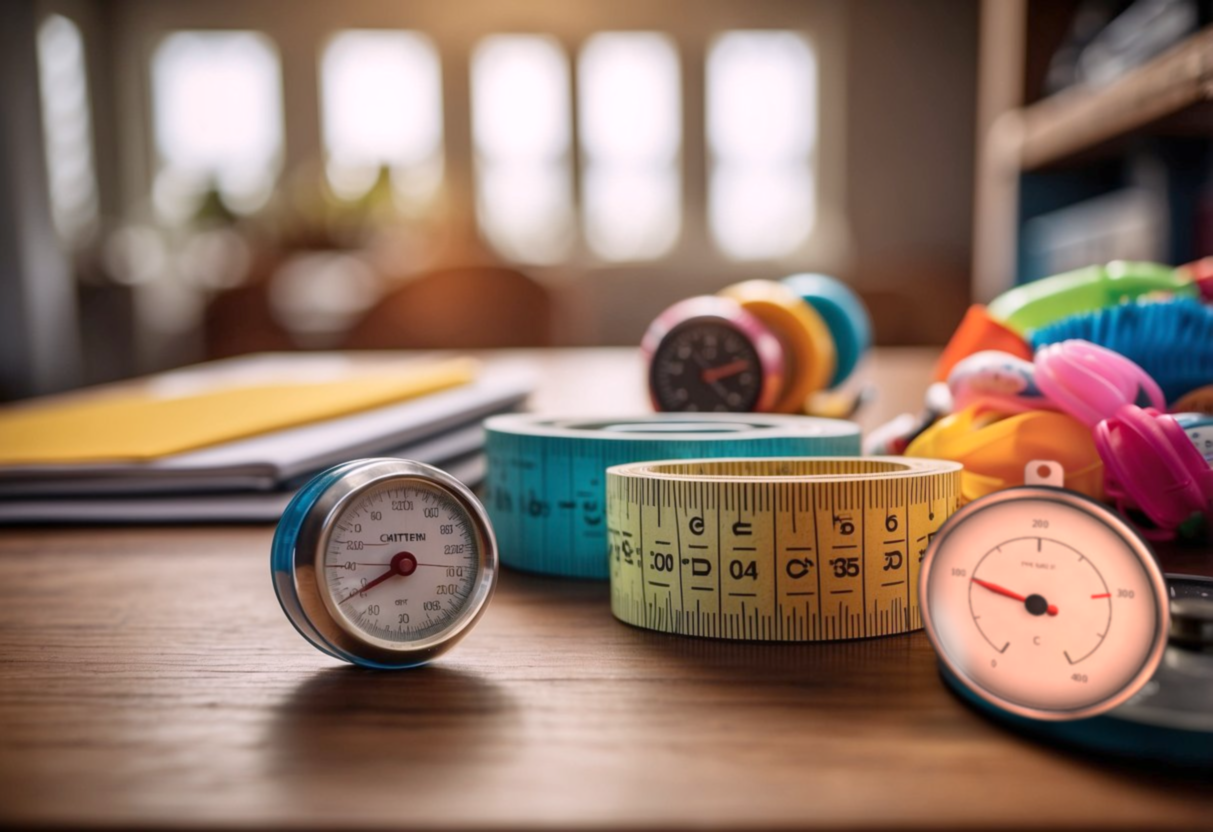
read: 100; °C
